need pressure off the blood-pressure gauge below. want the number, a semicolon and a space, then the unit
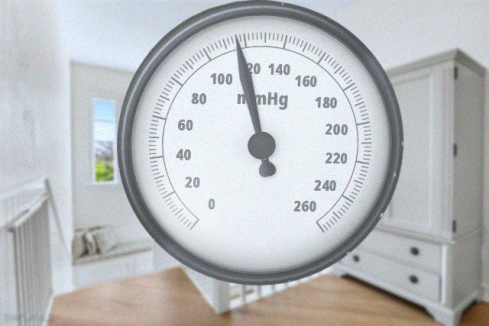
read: 116; mmHg
